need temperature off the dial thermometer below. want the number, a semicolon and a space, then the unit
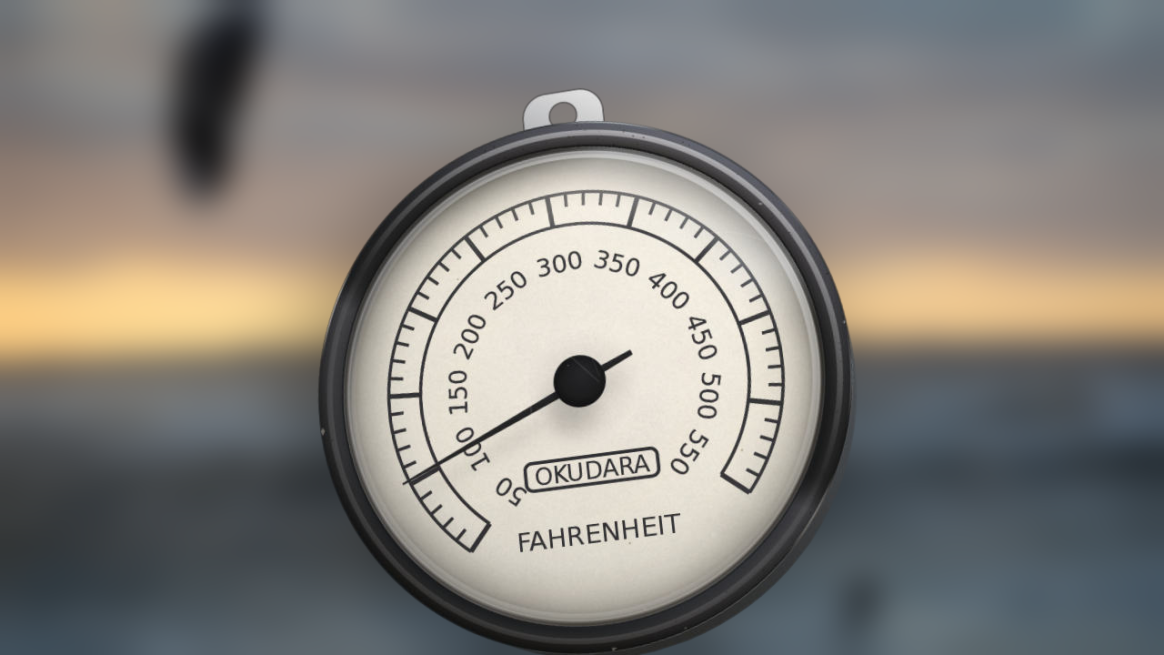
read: 100; °F
